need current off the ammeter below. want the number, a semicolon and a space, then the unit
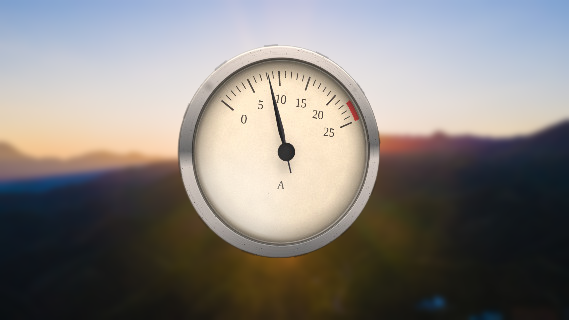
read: 8; A
